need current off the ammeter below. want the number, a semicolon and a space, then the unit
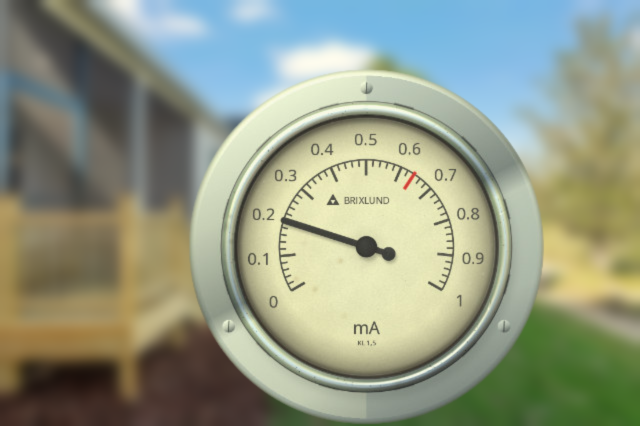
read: 0.2; mA
